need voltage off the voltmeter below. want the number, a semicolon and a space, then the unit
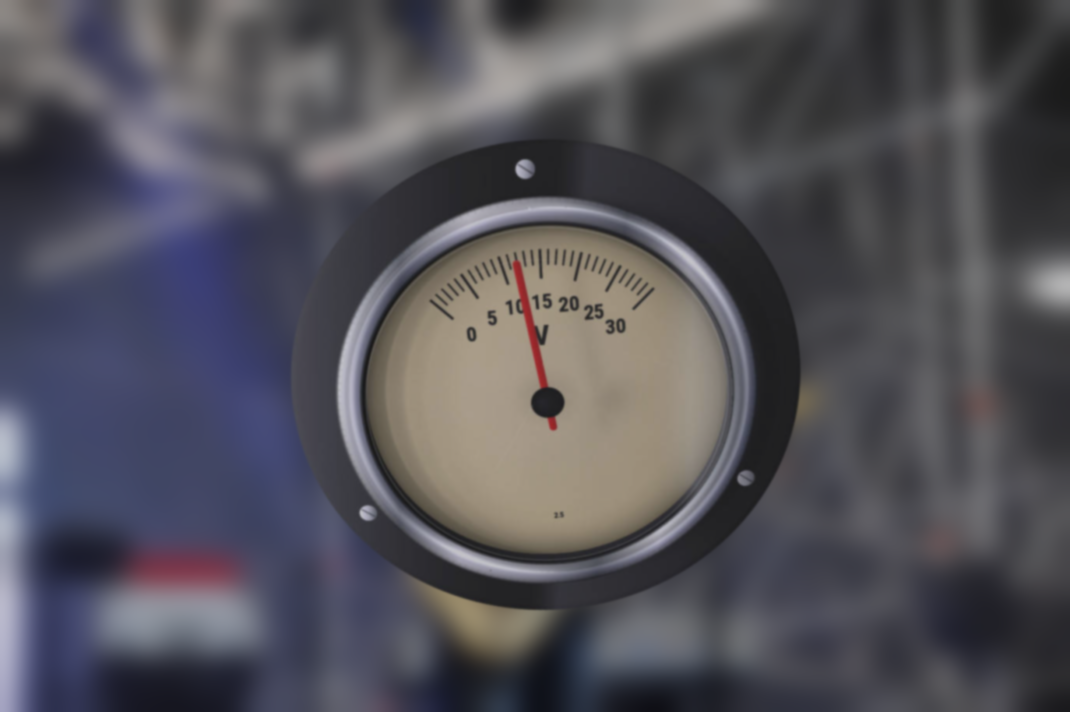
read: 12; V
